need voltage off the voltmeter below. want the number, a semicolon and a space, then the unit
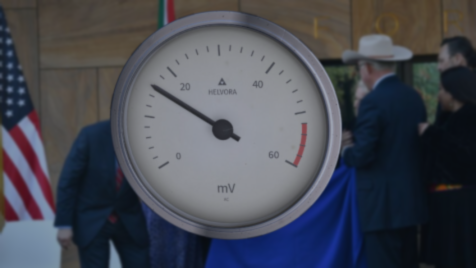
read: 16; mV
